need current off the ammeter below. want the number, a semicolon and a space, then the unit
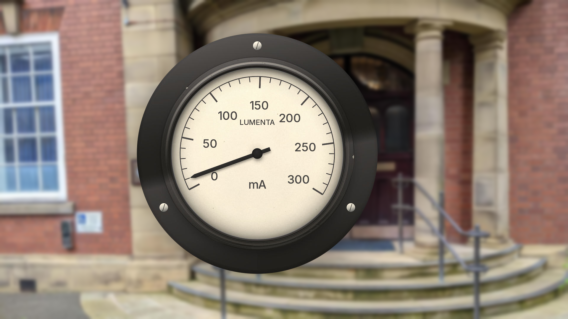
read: 10; mA
